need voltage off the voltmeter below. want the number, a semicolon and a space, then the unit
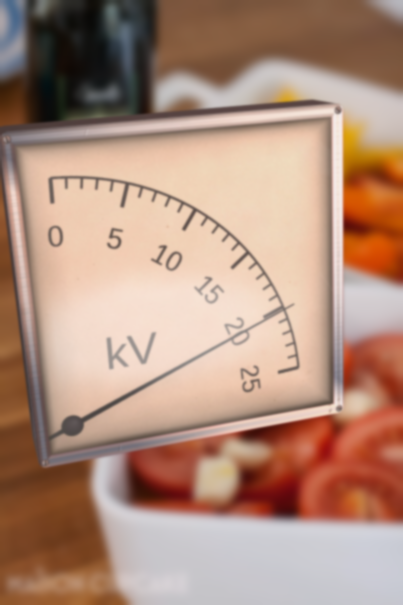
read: 20; kV
